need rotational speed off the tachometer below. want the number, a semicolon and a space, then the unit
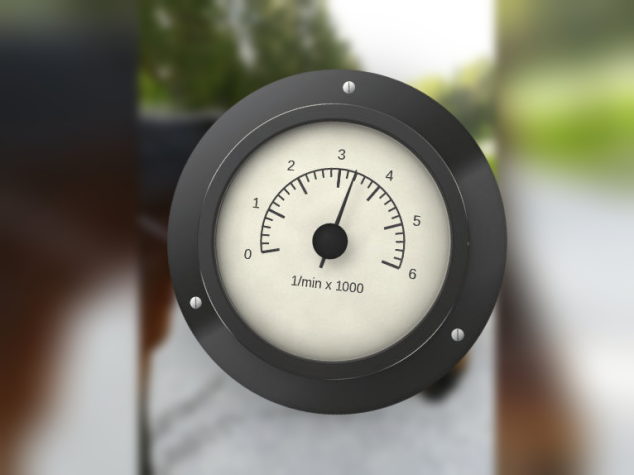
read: 3400; rpm
